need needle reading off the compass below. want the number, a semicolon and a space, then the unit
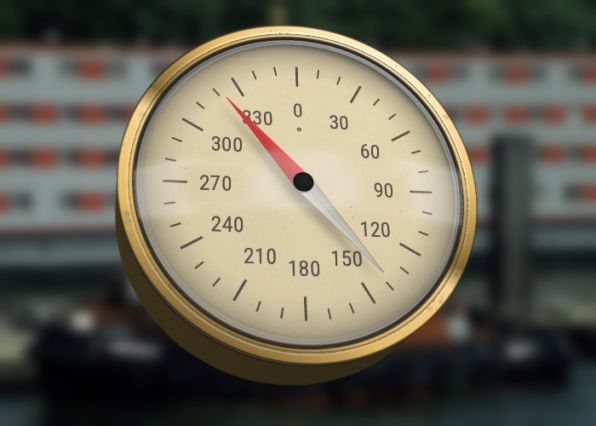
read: 320; °
